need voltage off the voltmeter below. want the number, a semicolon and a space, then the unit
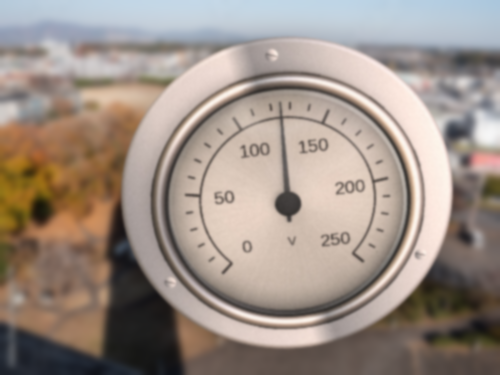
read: 125; V
